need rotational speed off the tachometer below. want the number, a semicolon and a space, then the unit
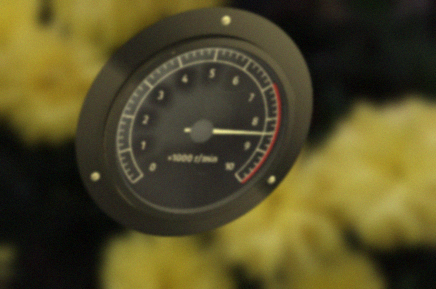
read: 8400; rpm
